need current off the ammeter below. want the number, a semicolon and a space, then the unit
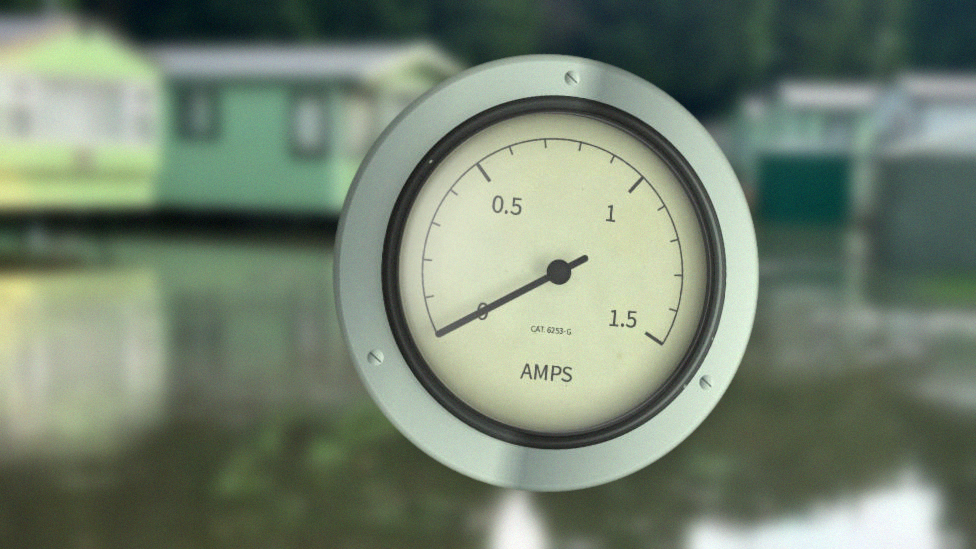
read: 0; A
